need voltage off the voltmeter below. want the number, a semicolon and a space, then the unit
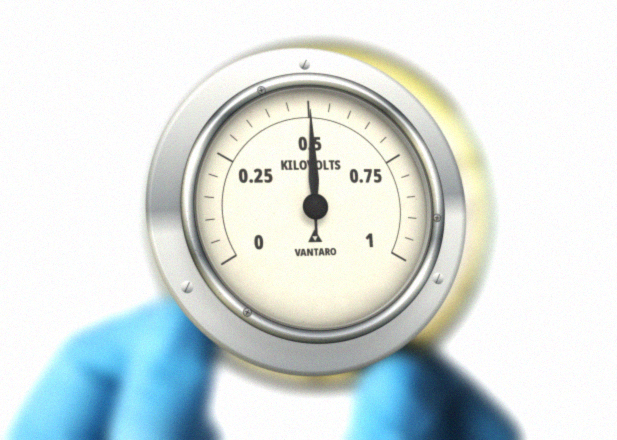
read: 0.5; kV
